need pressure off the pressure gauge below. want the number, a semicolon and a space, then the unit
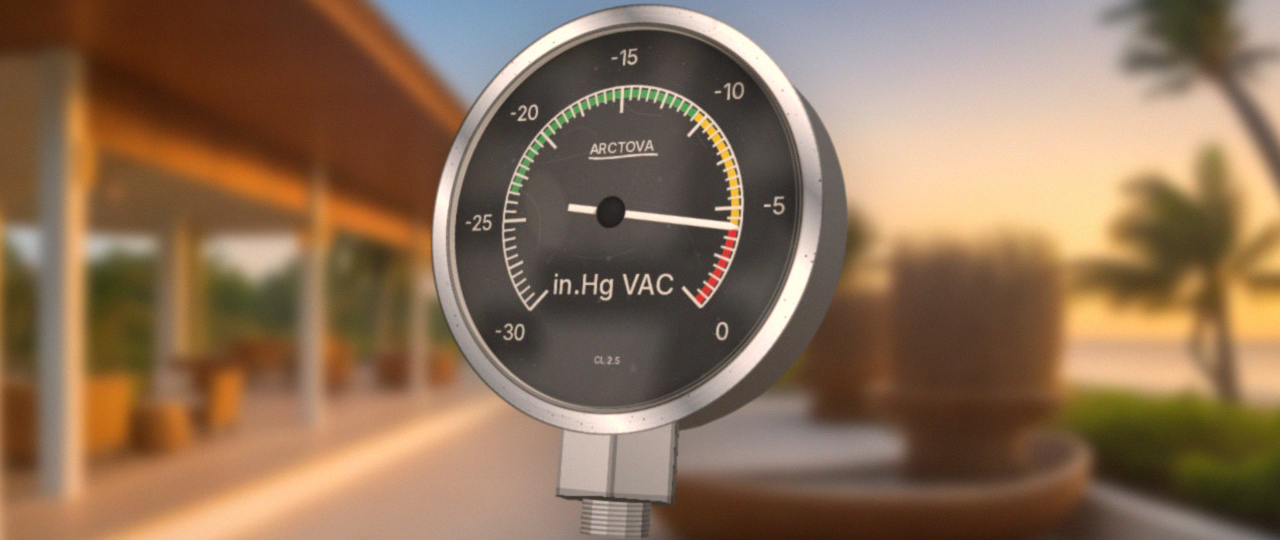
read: -4; inHg
